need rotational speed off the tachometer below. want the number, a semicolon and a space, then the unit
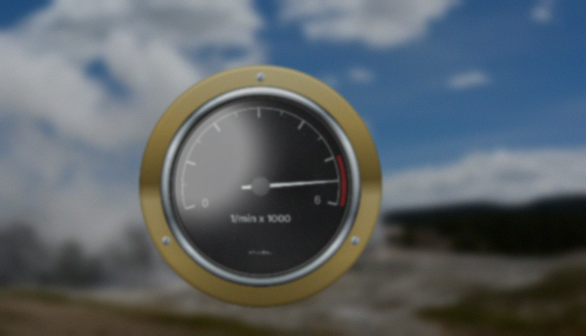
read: 5500; rpm
